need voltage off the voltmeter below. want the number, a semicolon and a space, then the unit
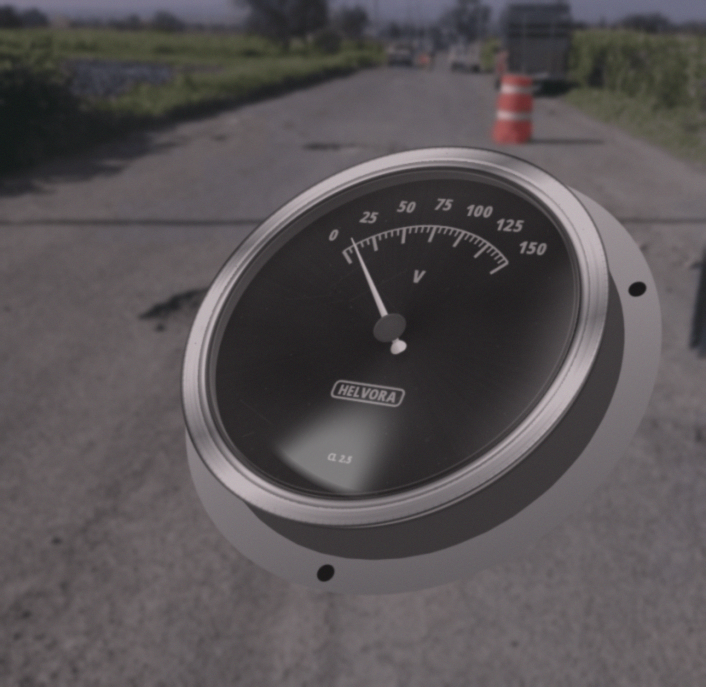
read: 10; V
